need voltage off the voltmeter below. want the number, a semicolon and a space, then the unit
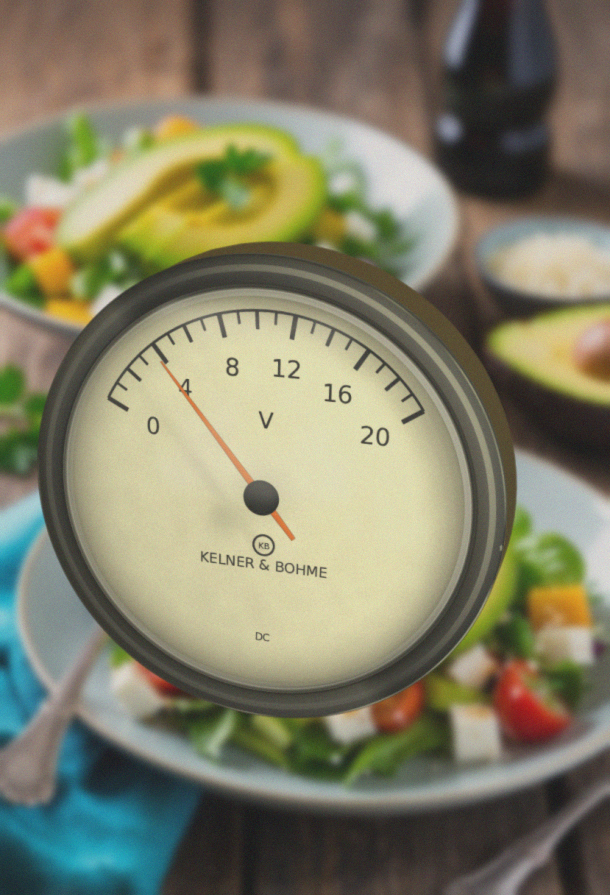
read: 4; V
